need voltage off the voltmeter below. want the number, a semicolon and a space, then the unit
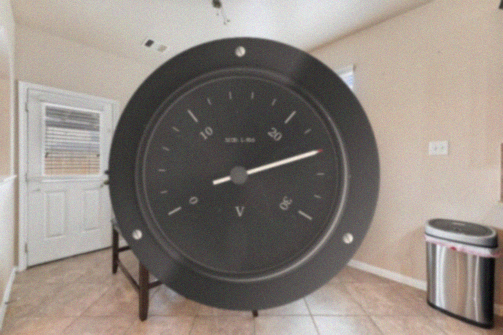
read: 24; V
